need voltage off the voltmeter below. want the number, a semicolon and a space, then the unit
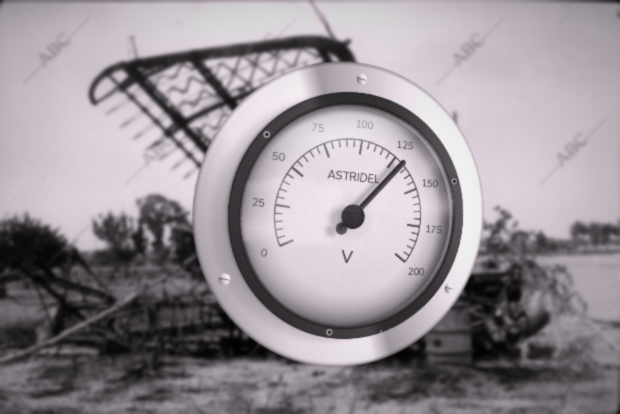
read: 130; V
